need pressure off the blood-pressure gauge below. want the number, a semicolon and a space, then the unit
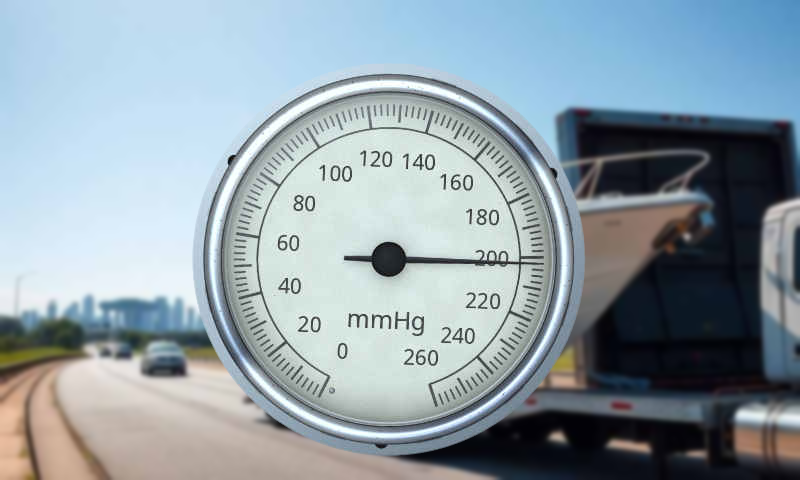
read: 202; mmHg
